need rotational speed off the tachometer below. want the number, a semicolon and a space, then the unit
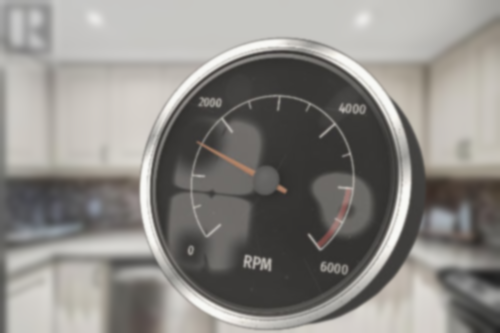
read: 1500; rpm
